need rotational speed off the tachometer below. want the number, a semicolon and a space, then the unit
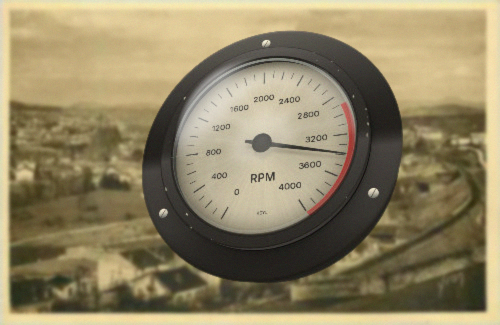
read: 3400; rpm
